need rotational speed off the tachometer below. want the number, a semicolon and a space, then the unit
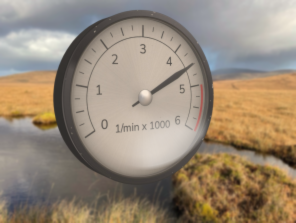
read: 4500; rpm
